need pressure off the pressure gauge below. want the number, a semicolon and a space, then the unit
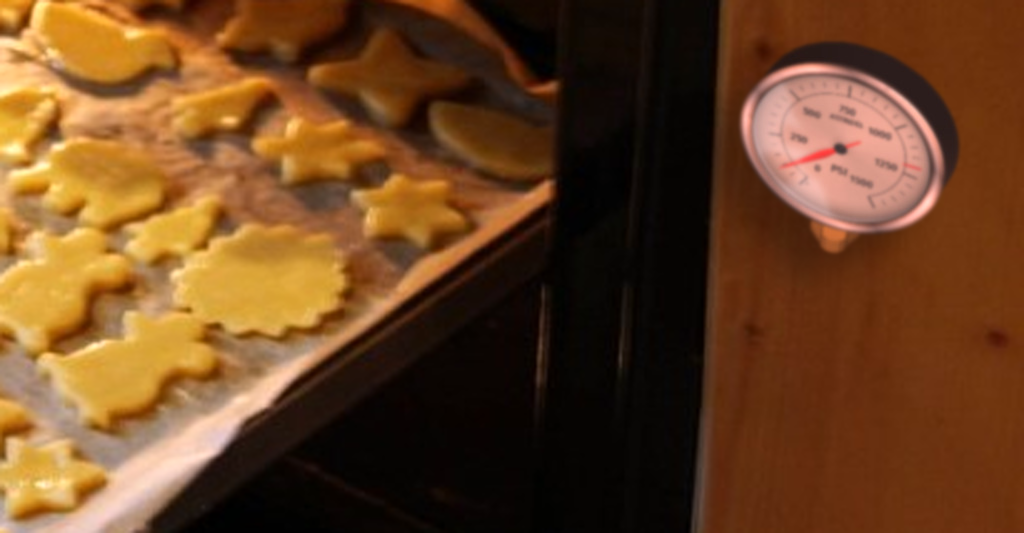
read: 100; psi
